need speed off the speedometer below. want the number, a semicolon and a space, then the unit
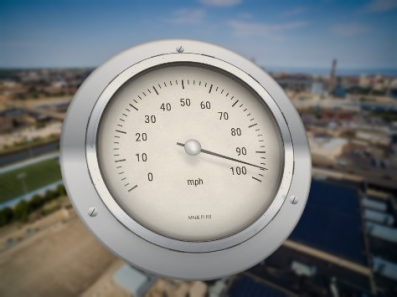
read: 96; mph
